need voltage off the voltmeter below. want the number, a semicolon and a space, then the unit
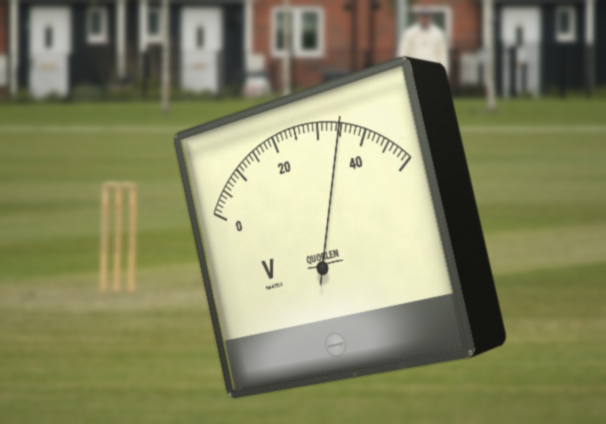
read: 35; V
